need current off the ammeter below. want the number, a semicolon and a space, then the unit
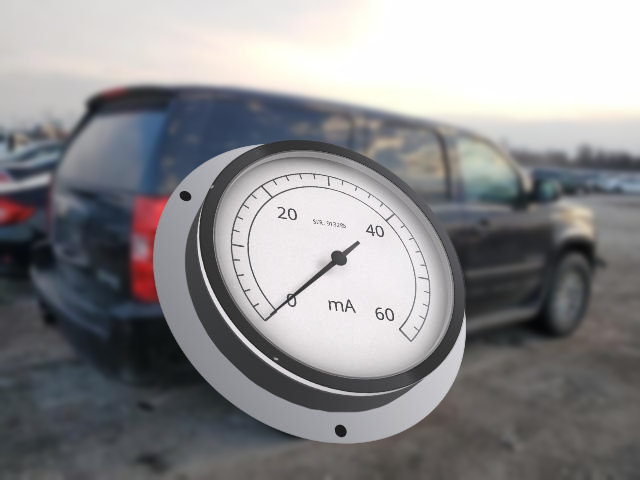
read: 0; mA
